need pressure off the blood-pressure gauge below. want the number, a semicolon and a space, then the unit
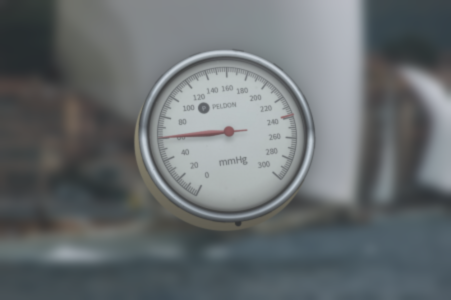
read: 60; mmHg
